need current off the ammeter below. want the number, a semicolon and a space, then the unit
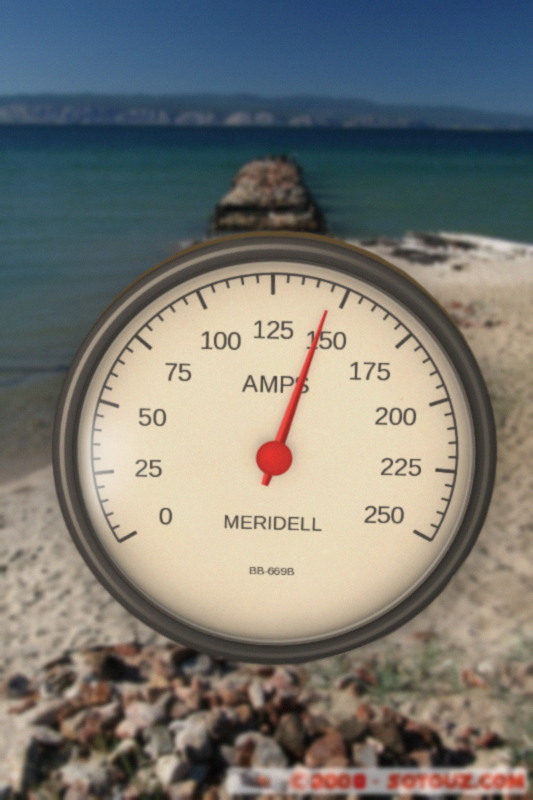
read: 145; A
